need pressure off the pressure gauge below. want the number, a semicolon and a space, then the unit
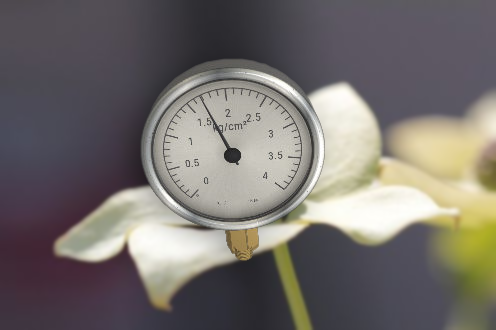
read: 1.7; kg/cm²
